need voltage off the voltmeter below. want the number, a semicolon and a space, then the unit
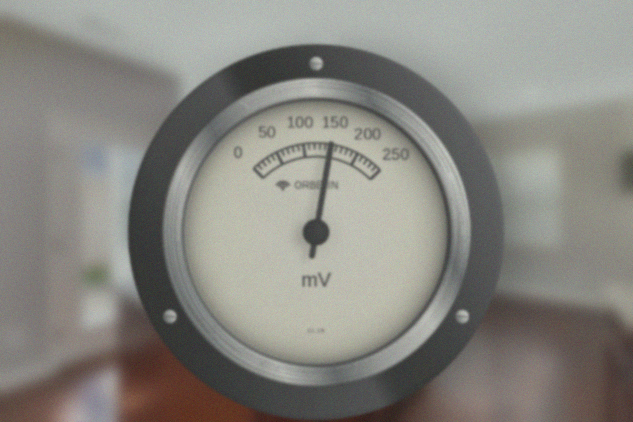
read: 150; mV
